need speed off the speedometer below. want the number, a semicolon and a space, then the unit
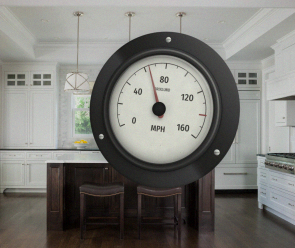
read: 65; mph
